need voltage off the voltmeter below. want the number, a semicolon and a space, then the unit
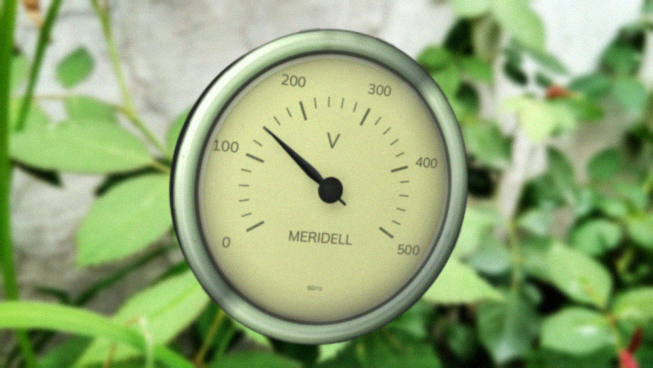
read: 140; V
